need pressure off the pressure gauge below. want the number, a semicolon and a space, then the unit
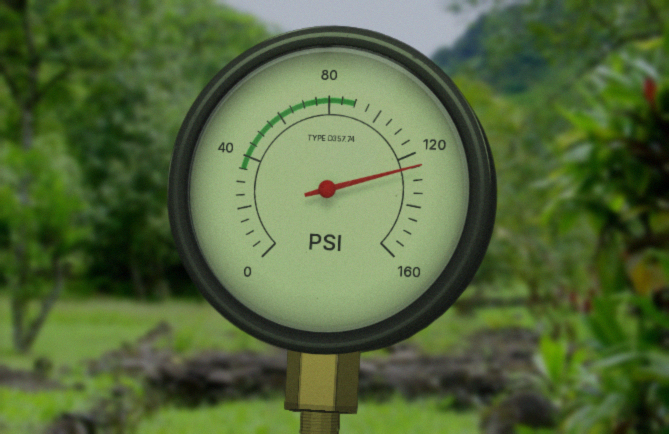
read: 125; psi
